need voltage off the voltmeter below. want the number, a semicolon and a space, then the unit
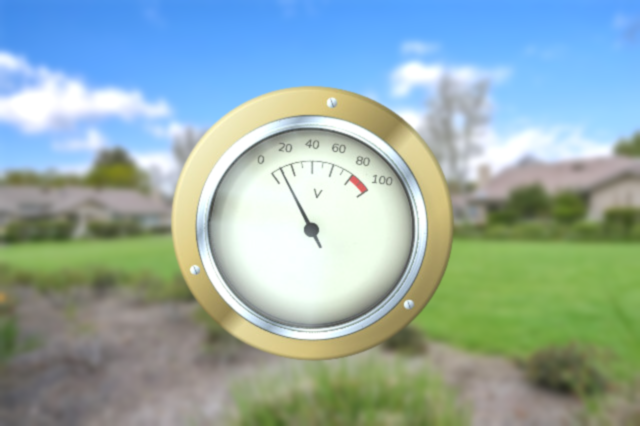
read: 10; V
